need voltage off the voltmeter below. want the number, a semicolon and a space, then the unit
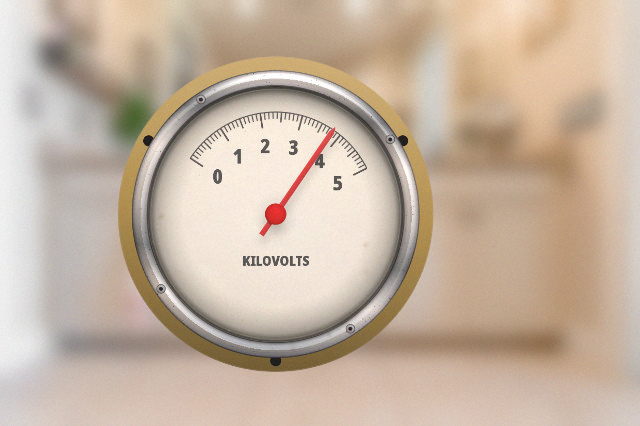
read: 3.8; kV
